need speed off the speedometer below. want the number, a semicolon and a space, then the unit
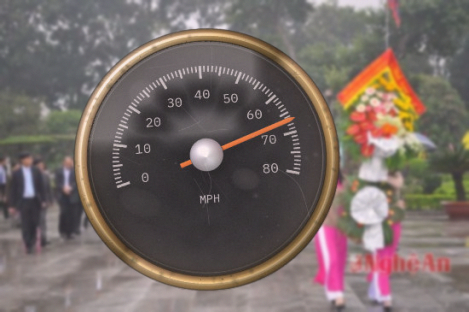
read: 67; mph
